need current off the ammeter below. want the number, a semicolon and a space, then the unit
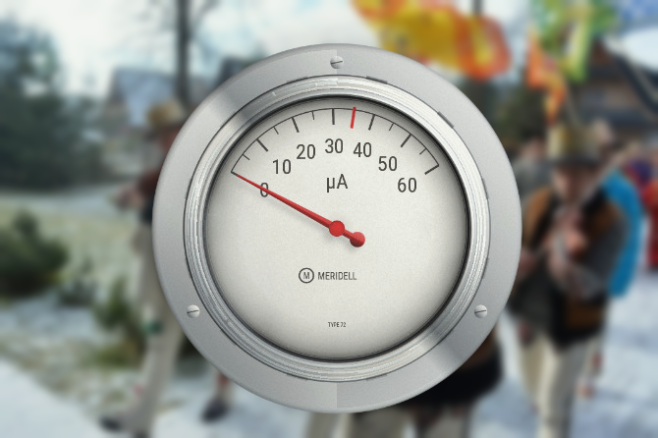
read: 0; µA
